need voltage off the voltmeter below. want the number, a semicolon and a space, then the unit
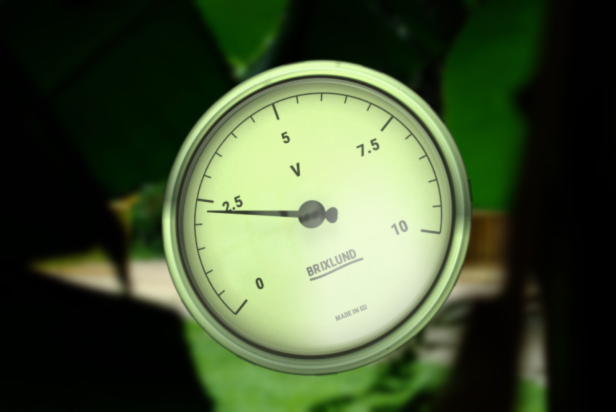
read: 2.25; V
